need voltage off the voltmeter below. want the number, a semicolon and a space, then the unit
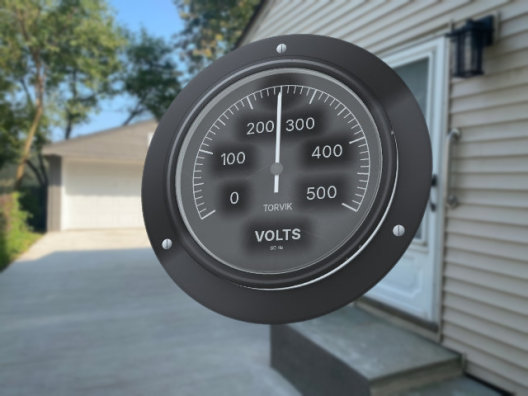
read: 250; V
